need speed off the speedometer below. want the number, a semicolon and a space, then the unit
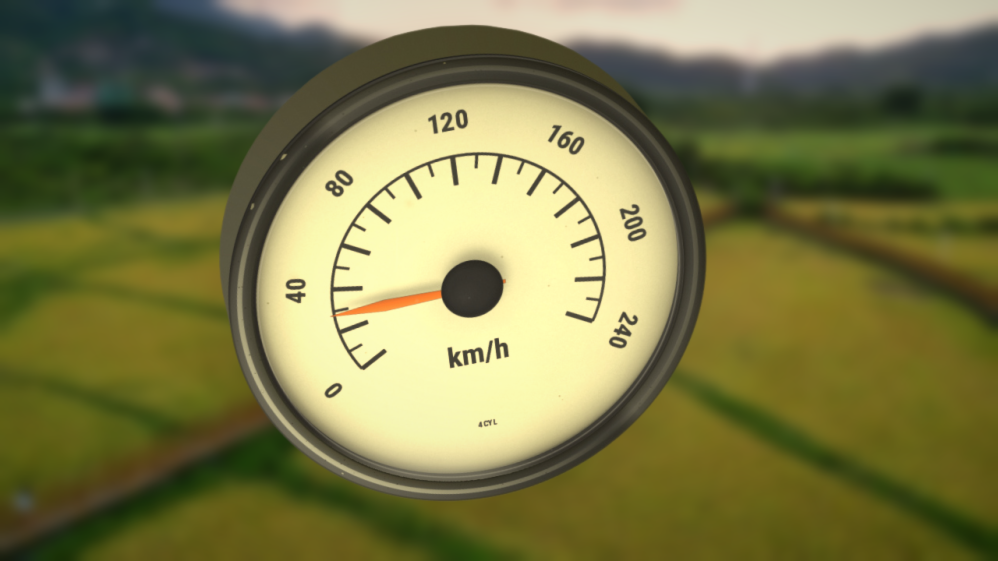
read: 30; km/h
